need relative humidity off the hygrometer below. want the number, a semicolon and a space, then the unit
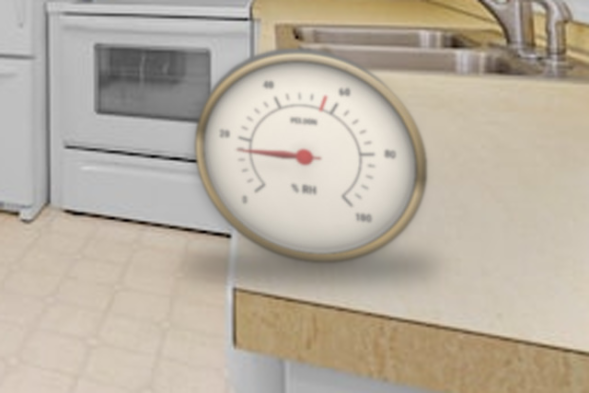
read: 16; %
